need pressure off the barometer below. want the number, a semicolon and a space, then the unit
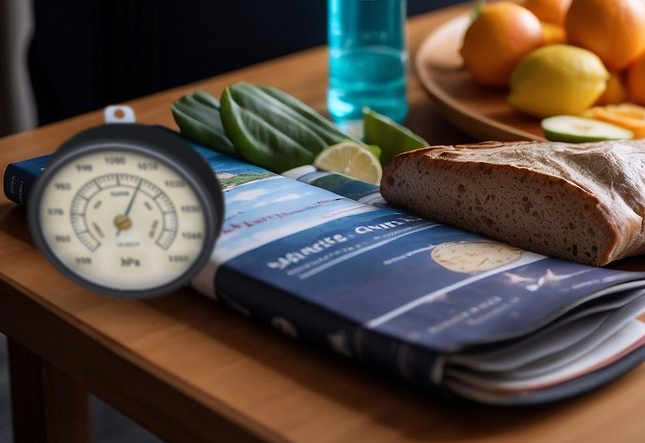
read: 1010; hPa
